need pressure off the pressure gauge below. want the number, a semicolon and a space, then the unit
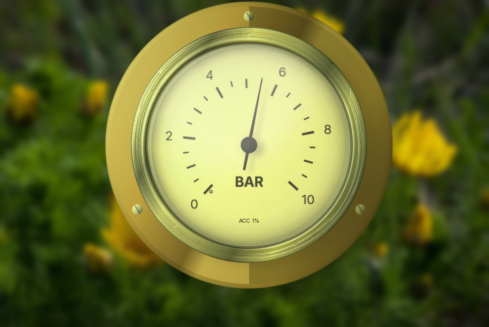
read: 5.5; bar
